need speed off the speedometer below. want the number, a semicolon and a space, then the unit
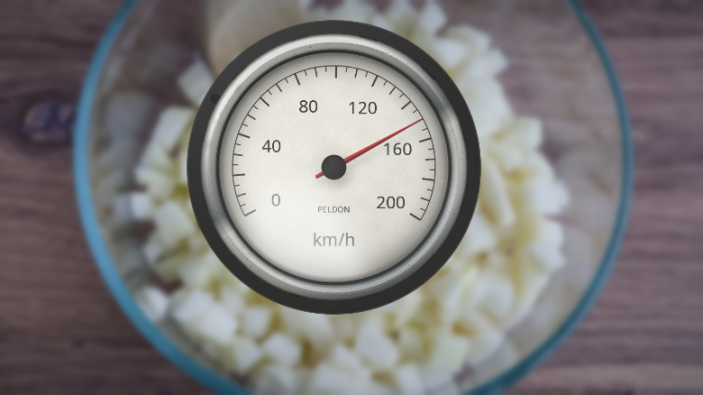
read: 150; km/h
